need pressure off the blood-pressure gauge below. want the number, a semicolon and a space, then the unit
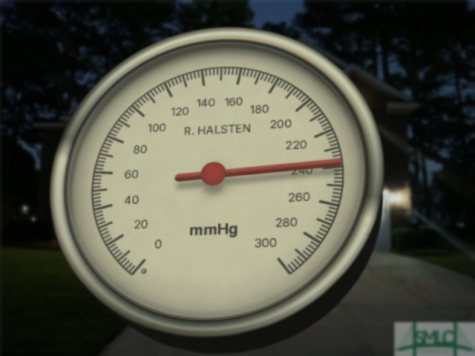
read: 240; mmHg
